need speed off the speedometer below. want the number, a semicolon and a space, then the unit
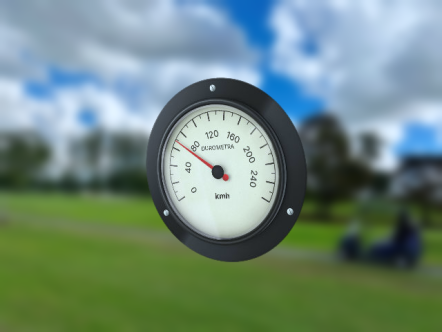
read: 70; km/h
